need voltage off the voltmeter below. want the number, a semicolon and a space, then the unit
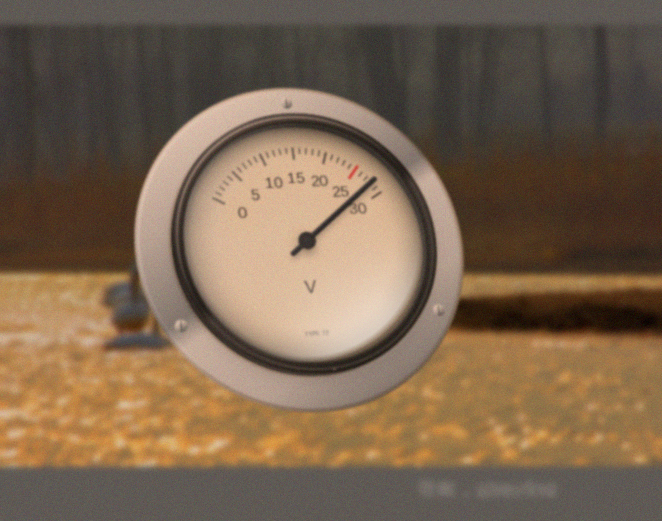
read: 28; V
